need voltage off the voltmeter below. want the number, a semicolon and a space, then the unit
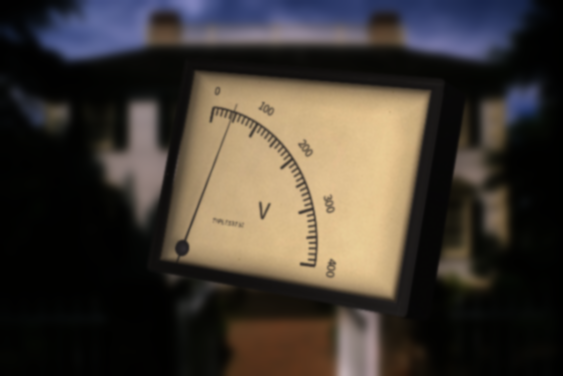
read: 50; V
